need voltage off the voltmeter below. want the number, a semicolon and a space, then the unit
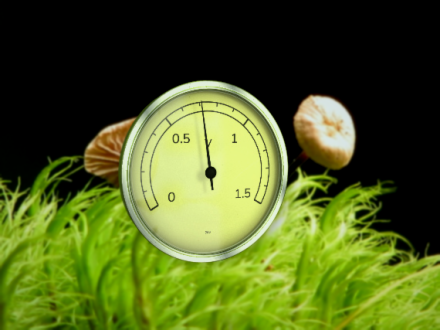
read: 0.7; V
